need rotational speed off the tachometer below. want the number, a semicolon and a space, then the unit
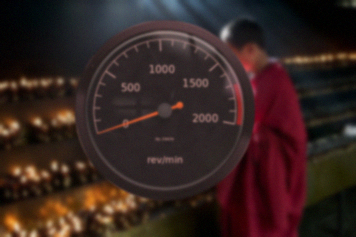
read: 0; rpm
